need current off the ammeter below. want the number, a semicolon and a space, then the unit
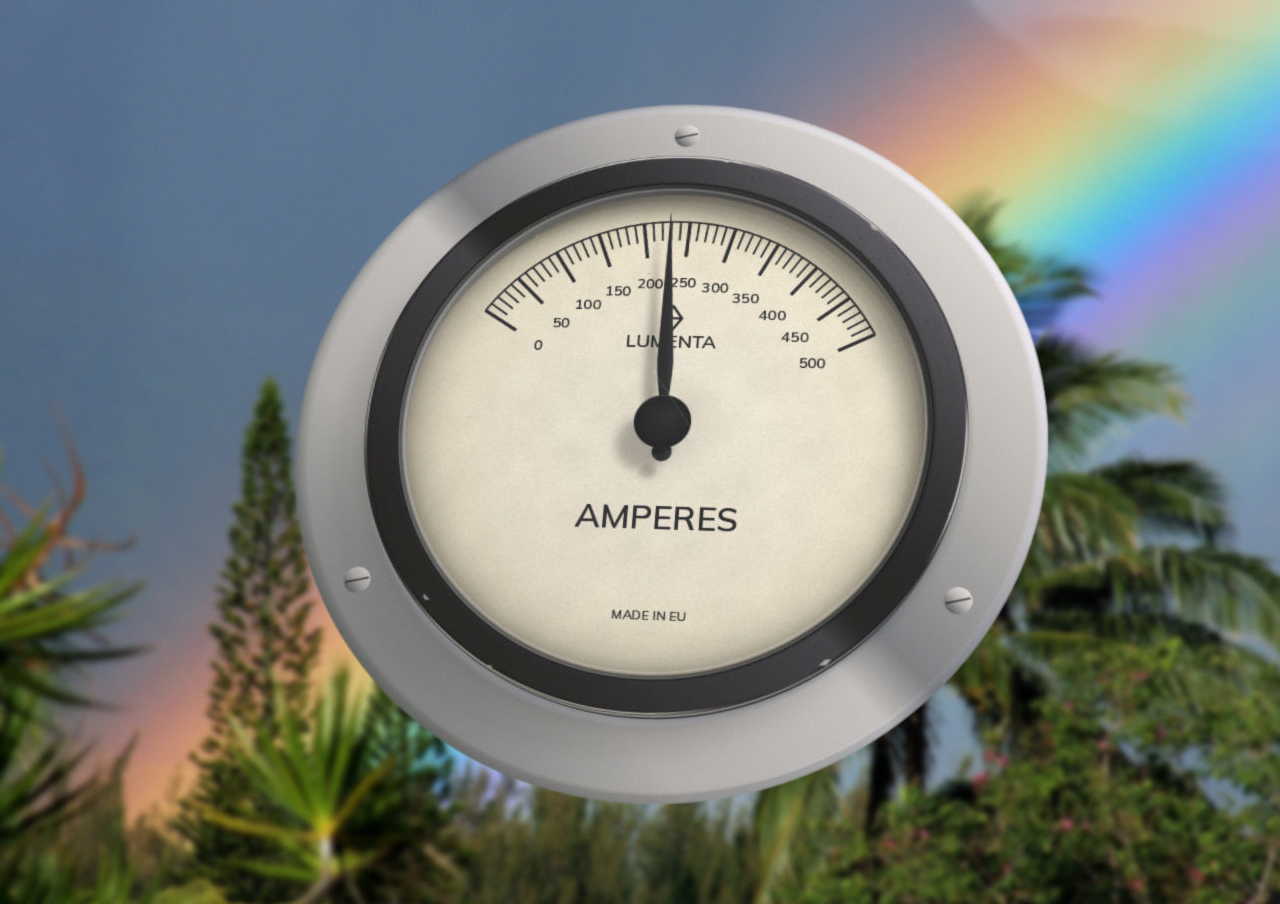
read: 230; A
